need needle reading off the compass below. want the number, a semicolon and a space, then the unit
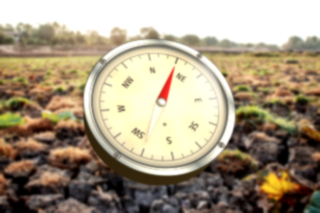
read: 30; °
